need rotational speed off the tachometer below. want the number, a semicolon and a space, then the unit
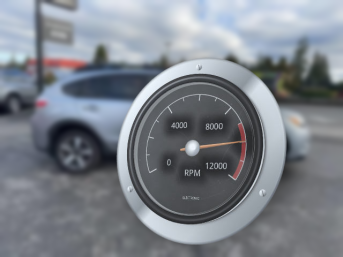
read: 10000; rpm
